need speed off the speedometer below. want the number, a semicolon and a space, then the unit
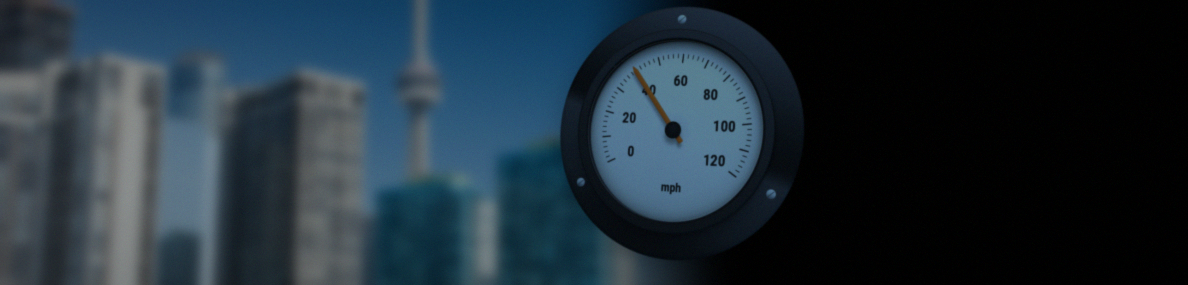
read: 40; mph
